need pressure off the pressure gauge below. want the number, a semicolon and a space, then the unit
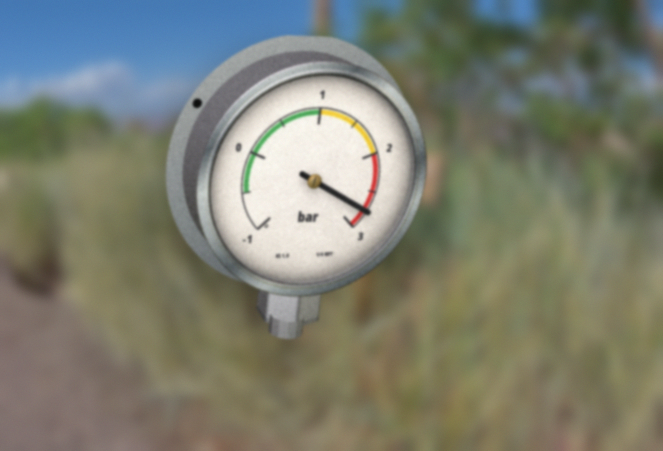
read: 2.75; bar
